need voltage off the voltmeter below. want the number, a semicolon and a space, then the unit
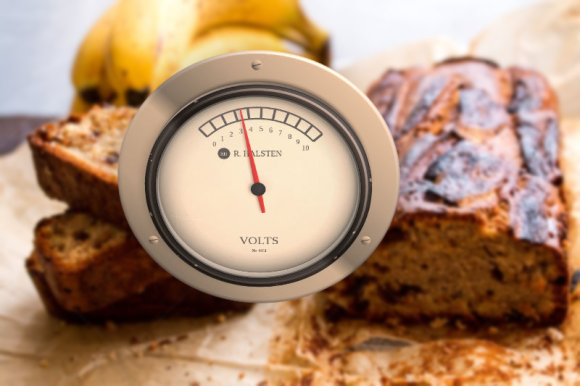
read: 3.5; V
